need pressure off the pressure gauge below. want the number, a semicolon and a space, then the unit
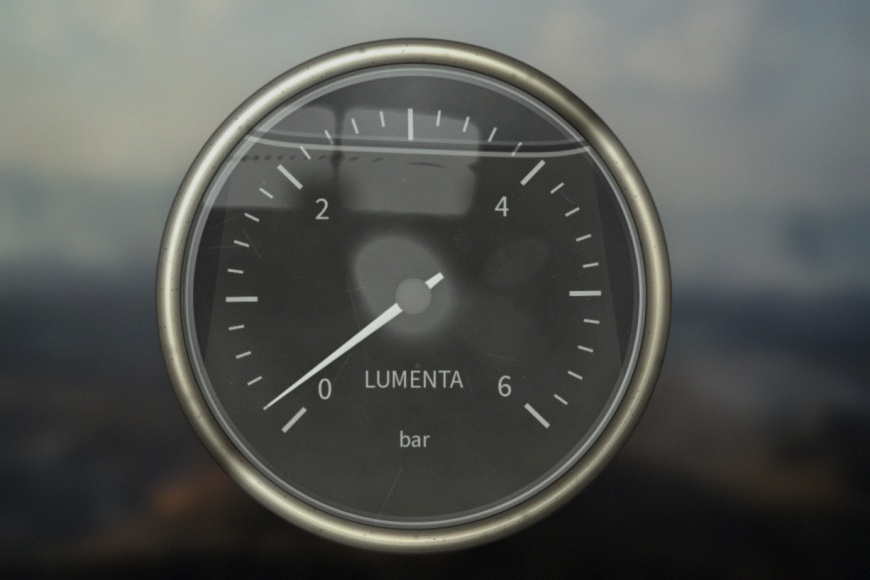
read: 0.2; bar
